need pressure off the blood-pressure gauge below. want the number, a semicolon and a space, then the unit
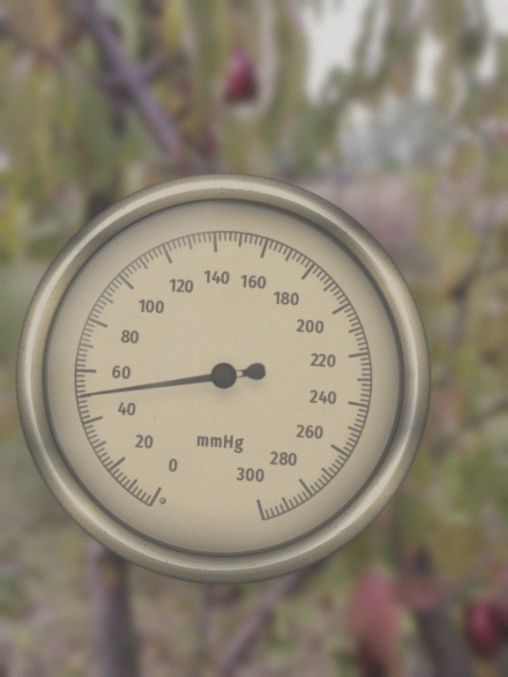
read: 50; mmHg
